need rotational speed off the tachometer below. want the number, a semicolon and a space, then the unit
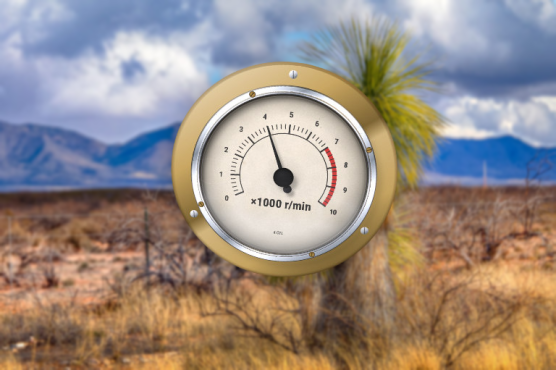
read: 4000; rpm
